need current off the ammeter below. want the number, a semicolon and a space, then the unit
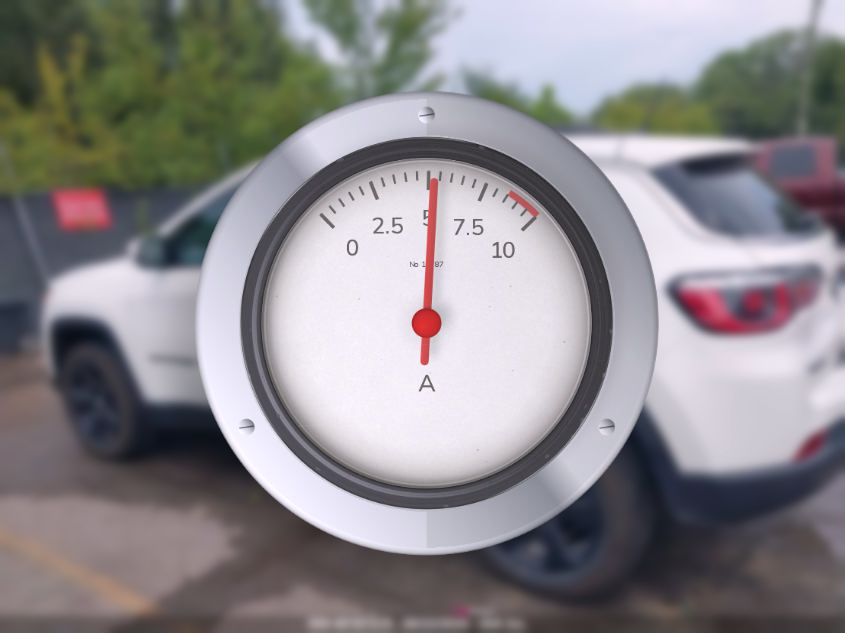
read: 5.25; A
